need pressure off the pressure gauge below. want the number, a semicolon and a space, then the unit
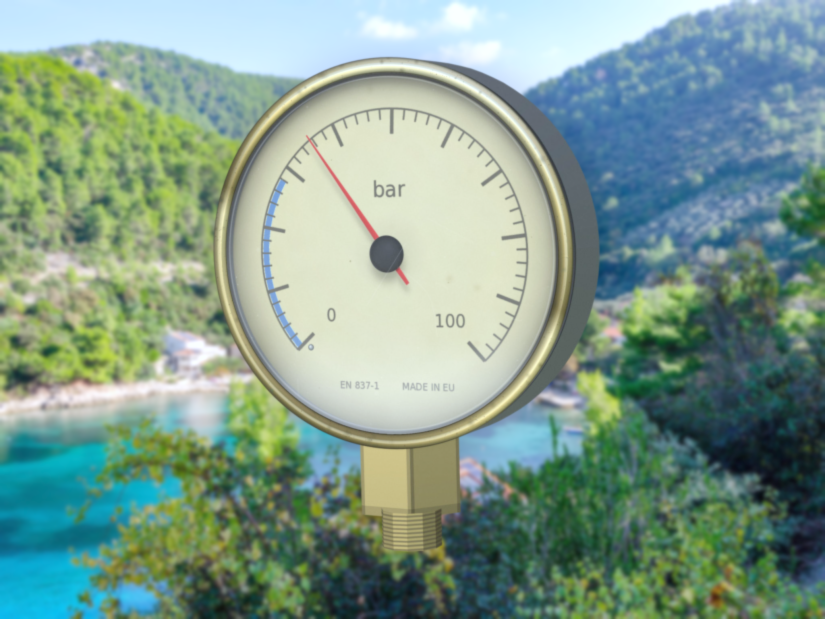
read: 36; bar
